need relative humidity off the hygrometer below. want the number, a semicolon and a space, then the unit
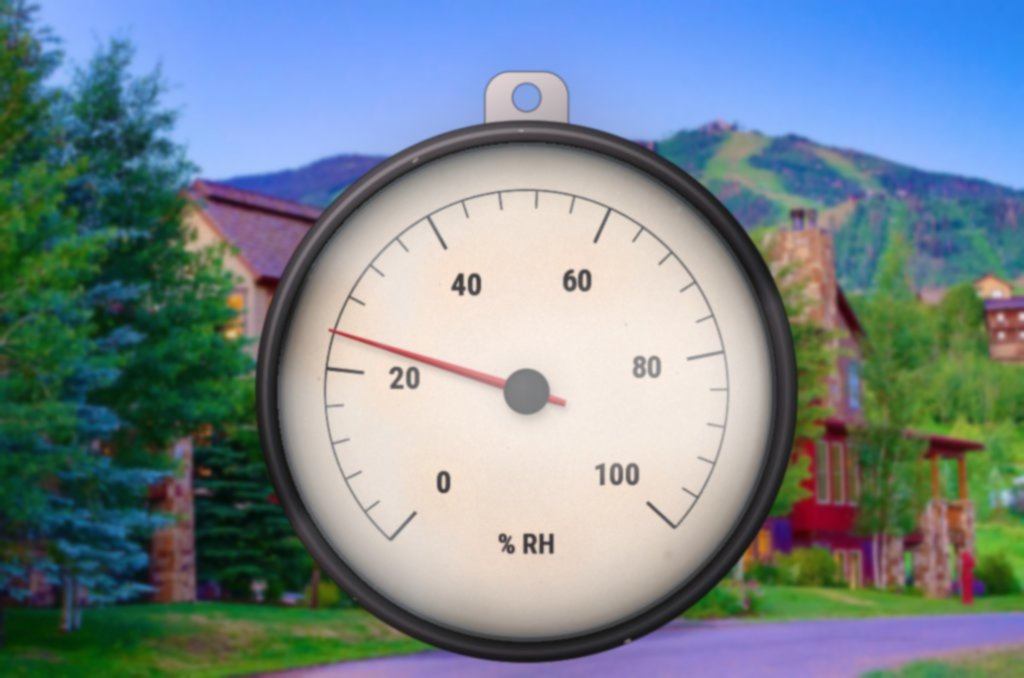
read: 24; %
